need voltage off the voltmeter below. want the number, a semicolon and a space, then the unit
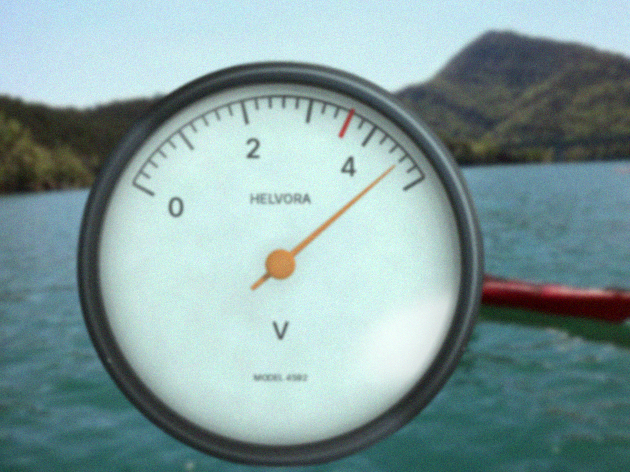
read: 4.6; V
